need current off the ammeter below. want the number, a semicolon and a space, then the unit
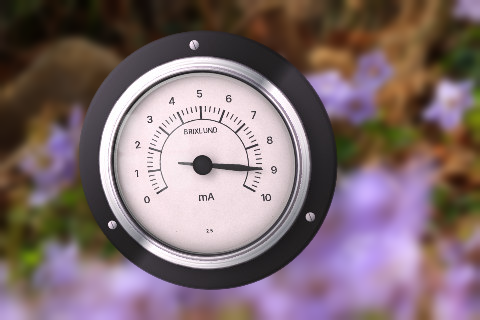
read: 9; mA
